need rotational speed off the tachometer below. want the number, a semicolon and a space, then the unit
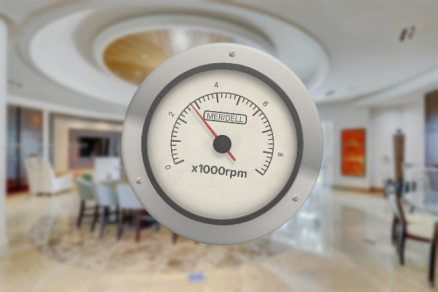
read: 2800; rpm
